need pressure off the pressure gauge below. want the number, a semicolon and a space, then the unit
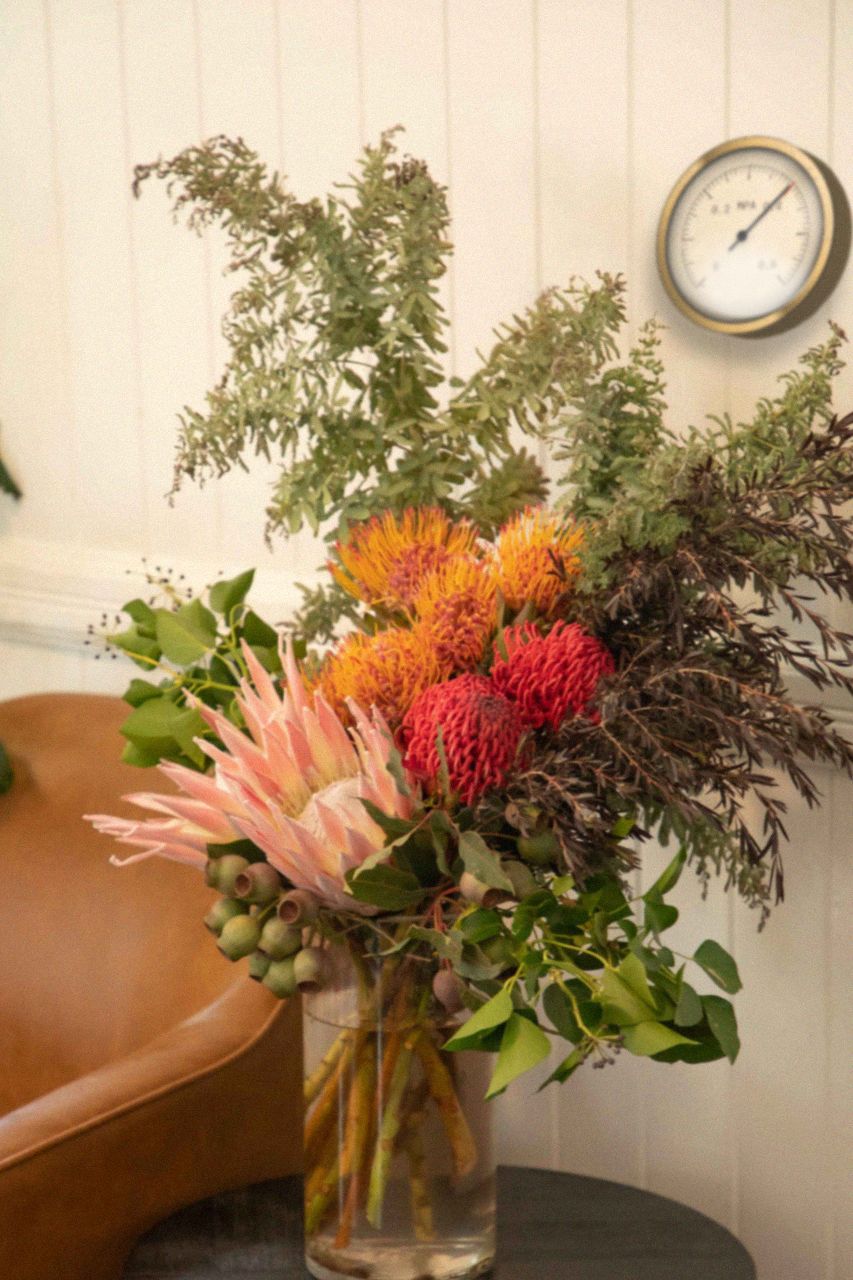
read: 0.4; MPa
